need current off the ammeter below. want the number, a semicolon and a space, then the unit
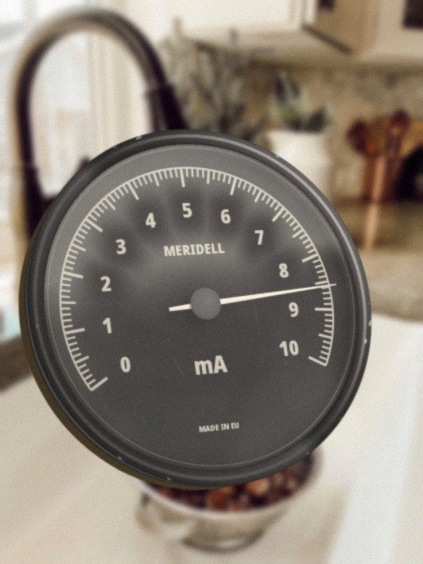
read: 8.6; mA
